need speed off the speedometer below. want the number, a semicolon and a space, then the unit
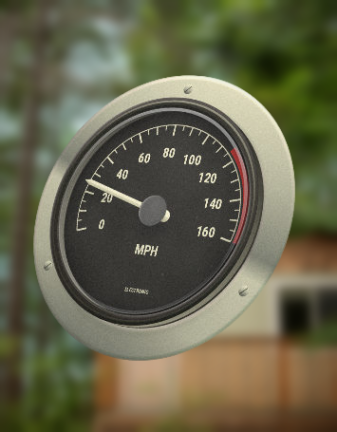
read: 25; mph
